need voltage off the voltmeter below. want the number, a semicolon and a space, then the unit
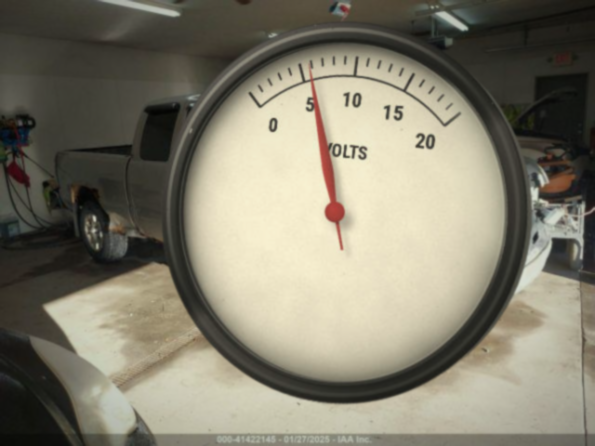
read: 6; V
